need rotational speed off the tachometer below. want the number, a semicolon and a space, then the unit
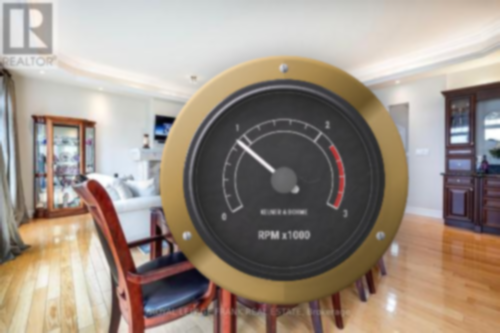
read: 900; rpm
